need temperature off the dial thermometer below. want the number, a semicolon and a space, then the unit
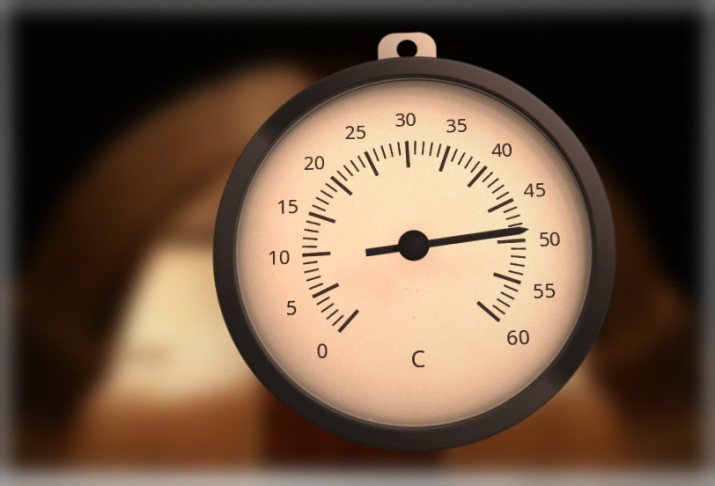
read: 49; °C
